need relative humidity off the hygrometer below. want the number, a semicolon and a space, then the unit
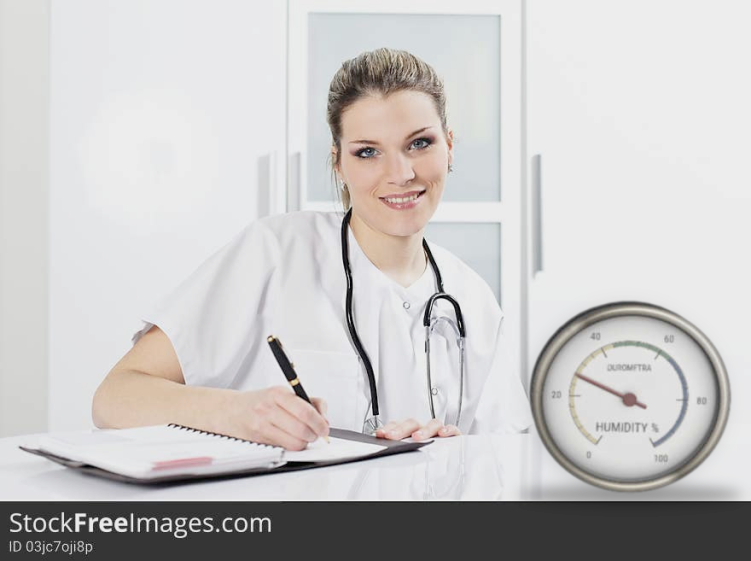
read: 28; %
